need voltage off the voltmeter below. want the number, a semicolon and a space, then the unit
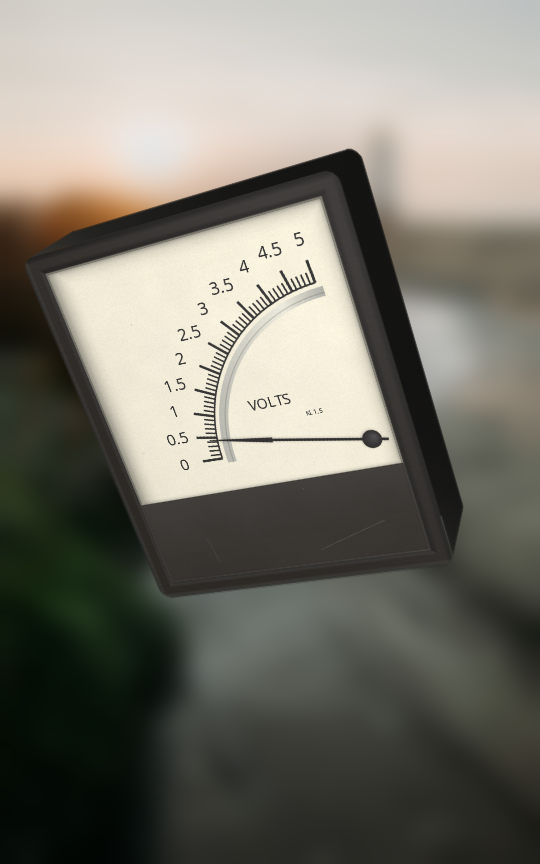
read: 0.5; V
